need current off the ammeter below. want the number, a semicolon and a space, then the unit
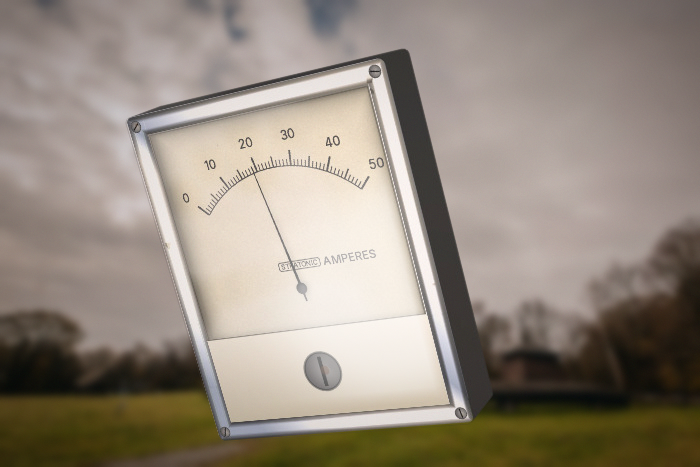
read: 20; A
